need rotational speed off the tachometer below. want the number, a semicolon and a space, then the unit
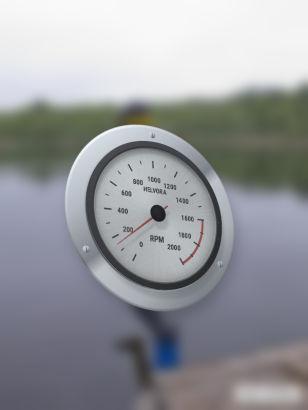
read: 150; rpm
